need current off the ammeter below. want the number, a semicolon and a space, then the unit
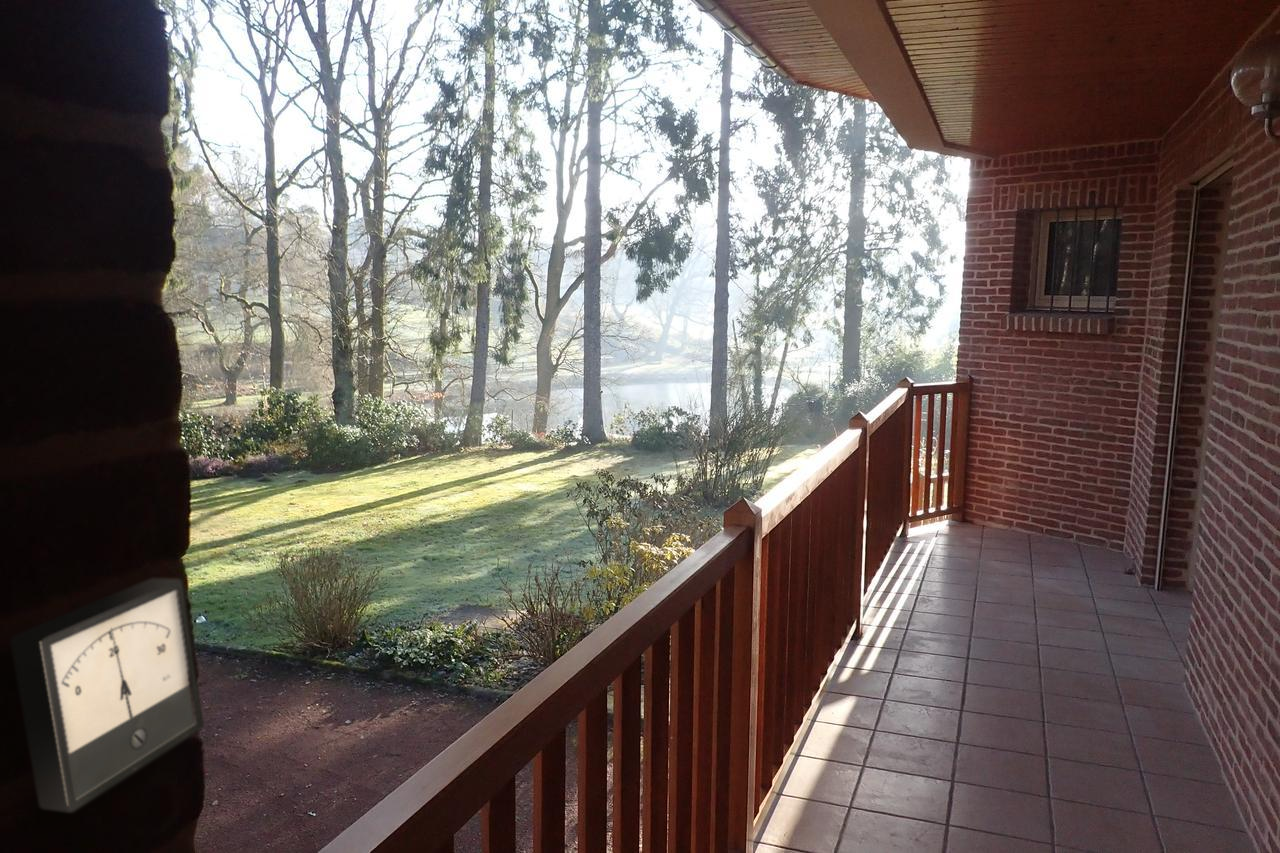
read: 20; A
